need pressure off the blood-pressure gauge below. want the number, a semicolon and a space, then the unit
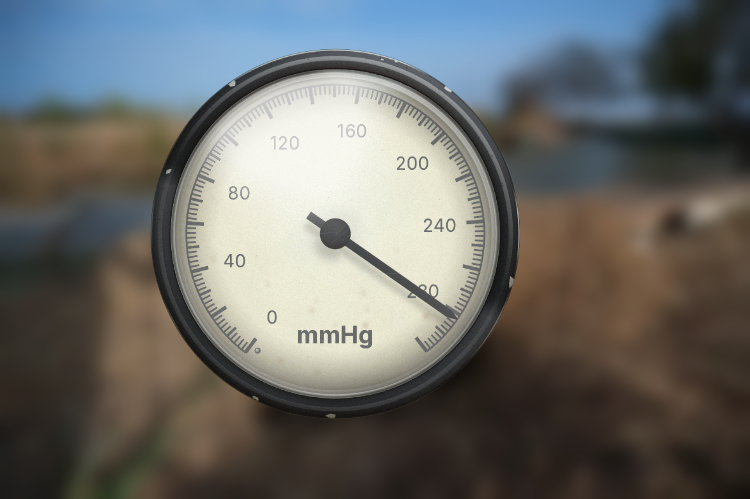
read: 282; mmHg
